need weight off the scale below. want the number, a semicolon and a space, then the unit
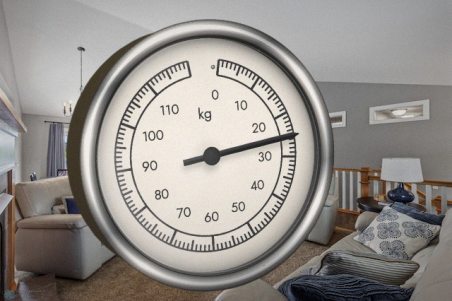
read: 25; kg
